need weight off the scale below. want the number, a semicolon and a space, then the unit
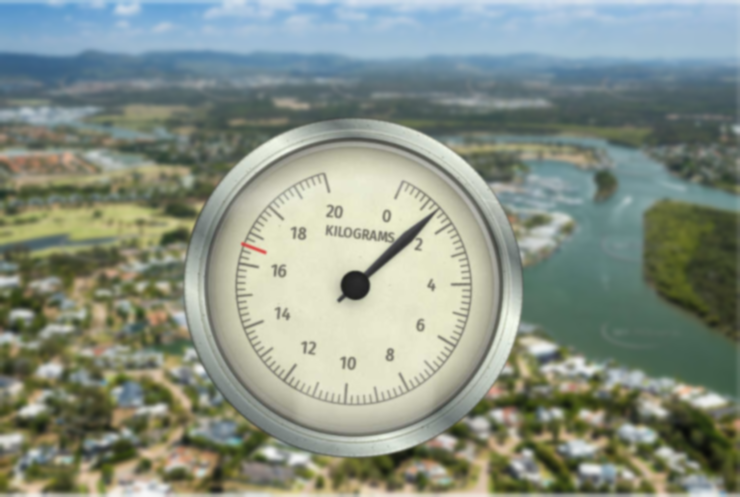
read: 1.4; kg
